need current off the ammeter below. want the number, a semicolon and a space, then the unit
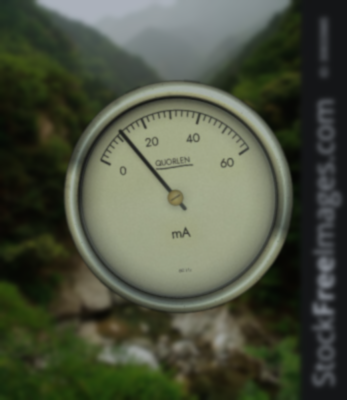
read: 12; mA
